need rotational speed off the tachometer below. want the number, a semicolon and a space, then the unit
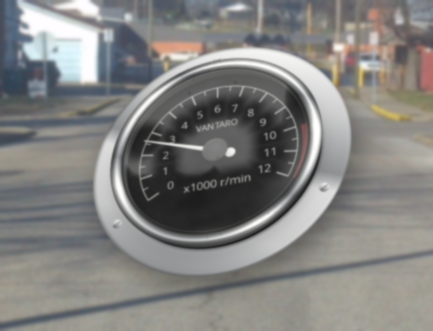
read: 2500; rpm
